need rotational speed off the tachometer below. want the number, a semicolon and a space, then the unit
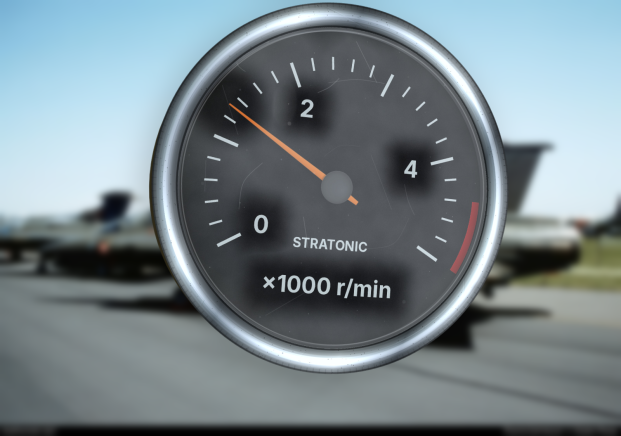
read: 1300; rpm
